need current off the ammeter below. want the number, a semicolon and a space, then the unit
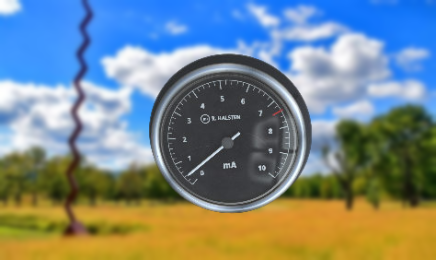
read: 0.4; mA
